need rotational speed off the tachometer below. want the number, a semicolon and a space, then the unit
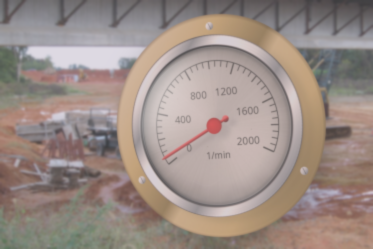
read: 50; rpm
